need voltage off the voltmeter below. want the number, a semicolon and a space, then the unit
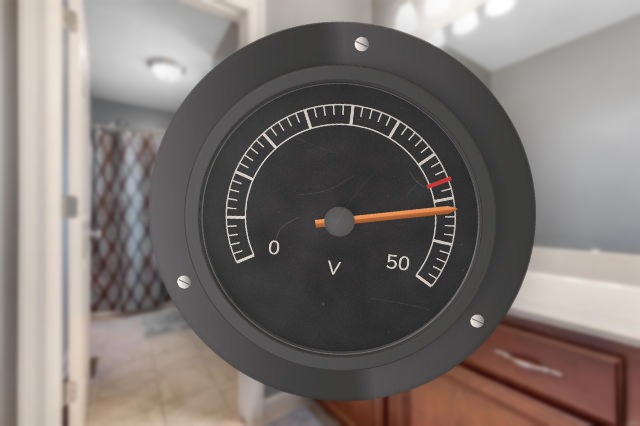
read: 41; V
